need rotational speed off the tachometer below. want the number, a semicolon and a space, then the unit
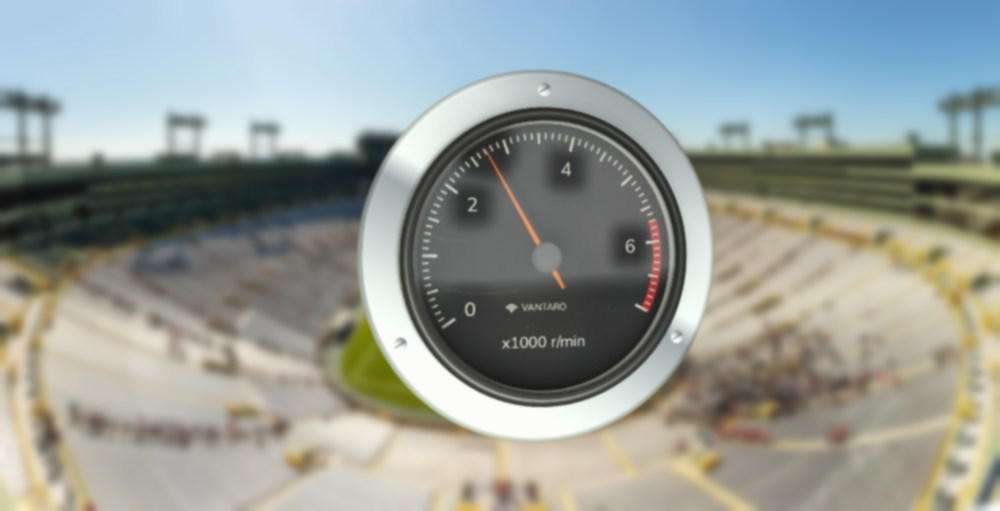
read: 2700; rpm
